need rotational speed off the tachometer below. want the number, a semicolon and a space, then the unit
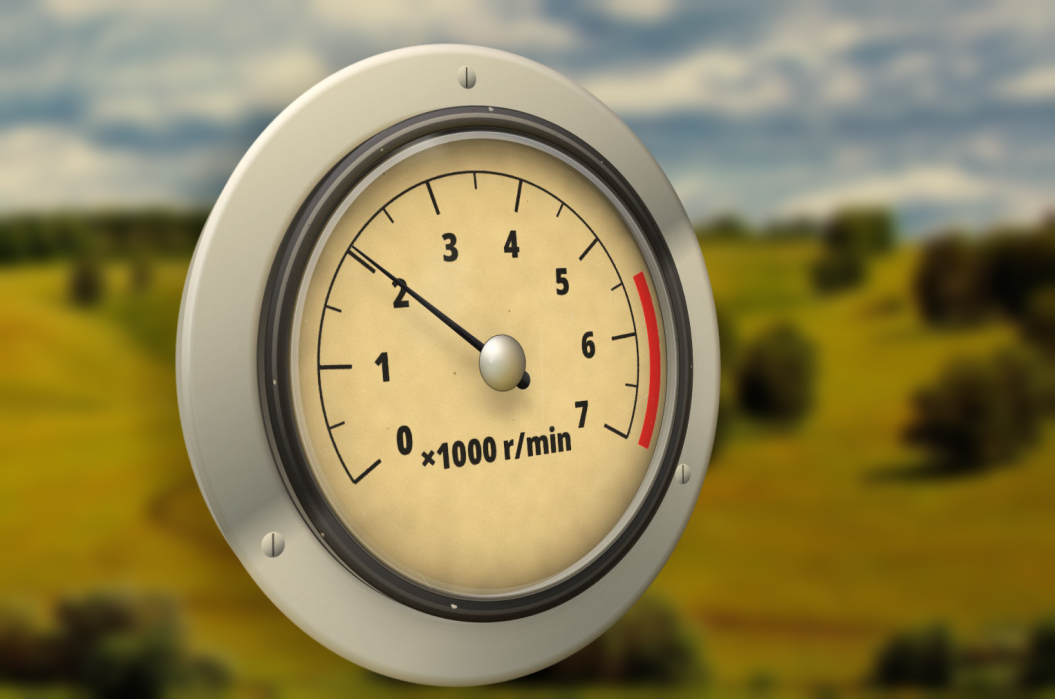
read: 2000; rpm
